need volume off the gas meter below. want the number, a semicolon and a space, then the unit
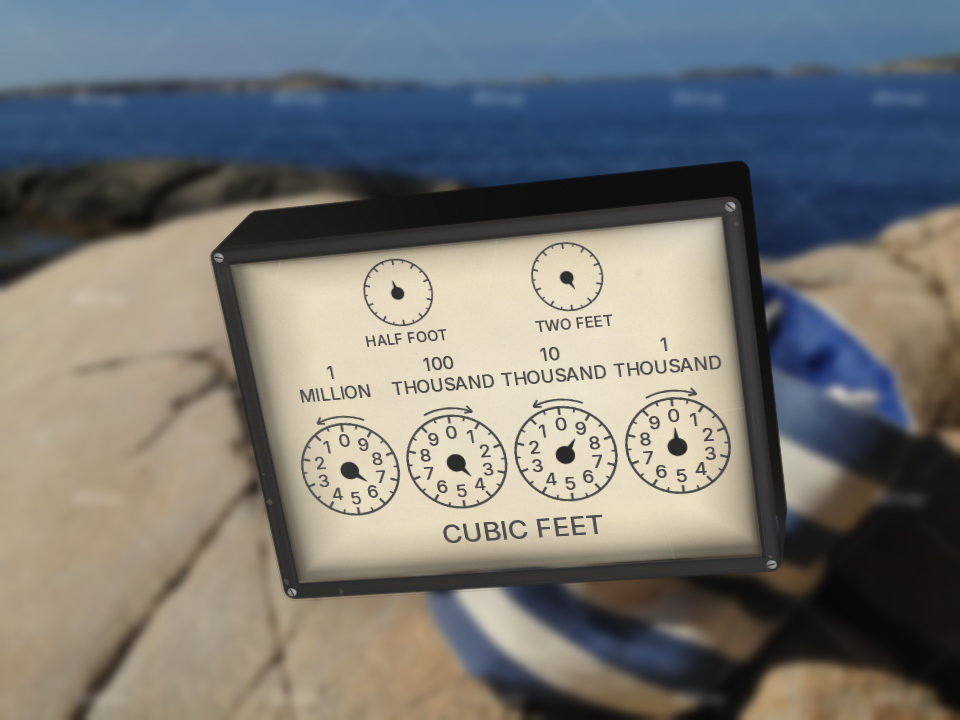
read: 639000; ft³
